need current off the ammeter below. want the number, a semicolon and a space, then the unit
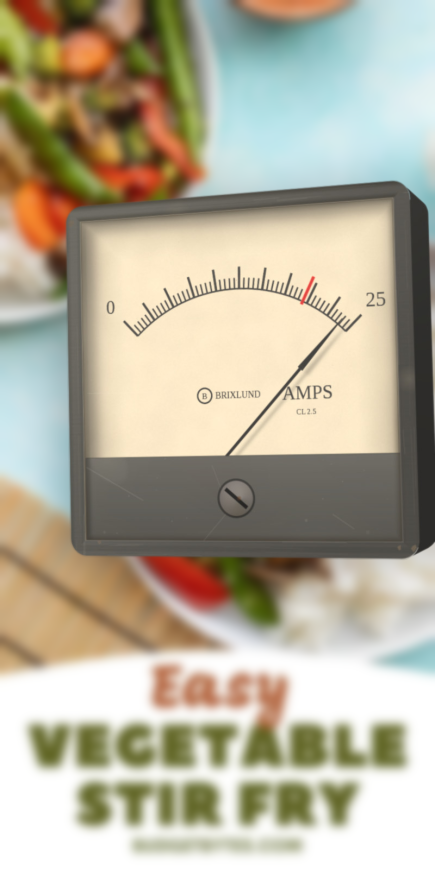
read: 24; A
